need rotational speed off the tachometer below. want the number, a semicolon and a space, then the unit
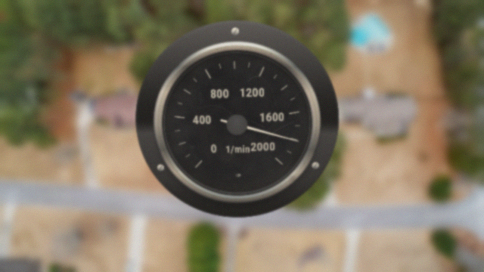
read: 1800; rpm
